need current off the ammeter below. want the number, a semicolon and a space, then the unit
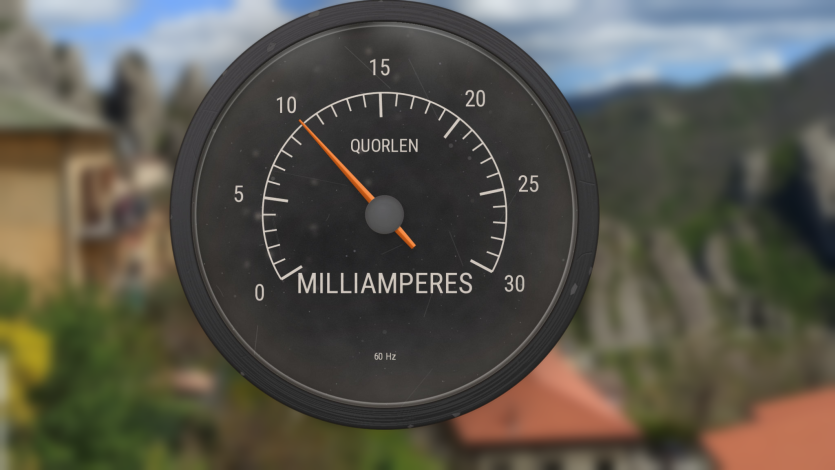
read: 10; mA
